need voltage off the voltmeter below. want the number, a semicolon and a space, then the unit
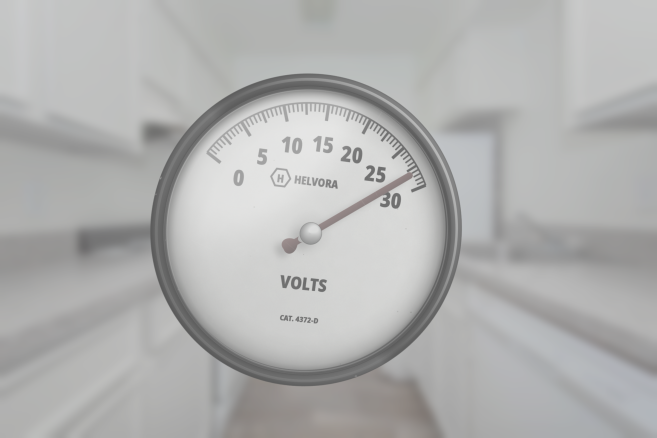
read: 28; V
